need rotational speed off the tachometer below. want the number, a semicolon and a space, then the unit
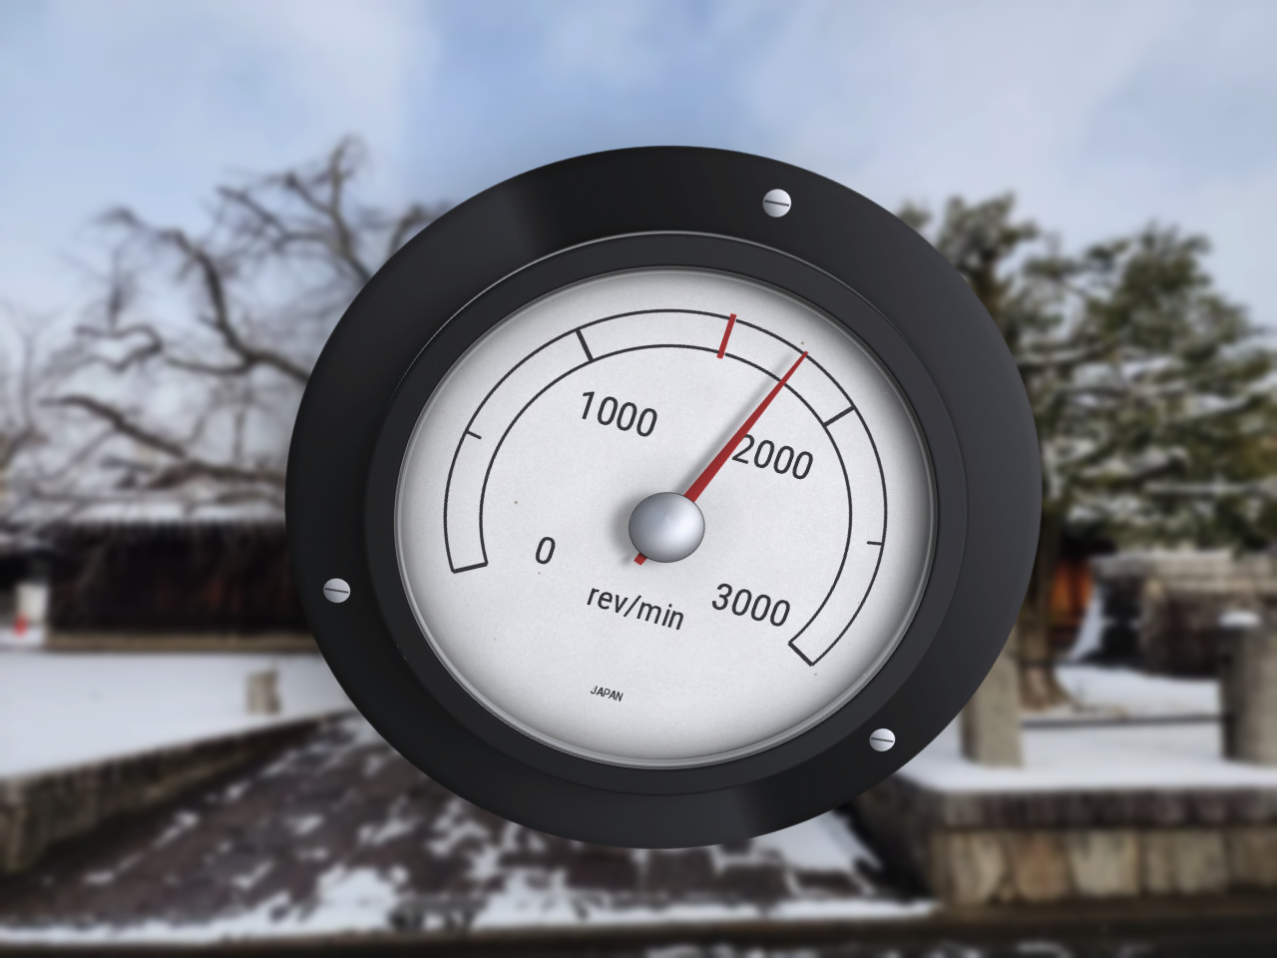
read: 1750; rpm
